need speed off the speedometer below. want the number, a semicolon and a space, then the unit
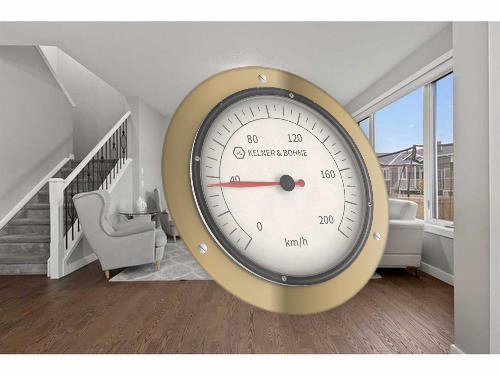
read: 35; km/h
